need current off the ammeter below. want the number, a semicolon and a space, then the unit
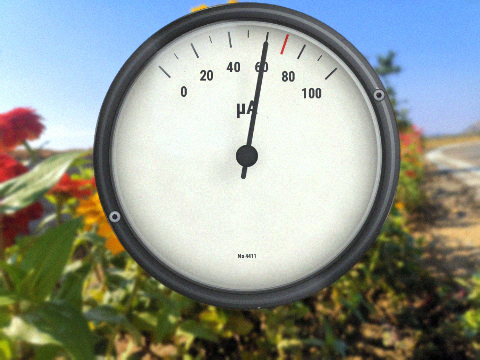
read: 60; µA
